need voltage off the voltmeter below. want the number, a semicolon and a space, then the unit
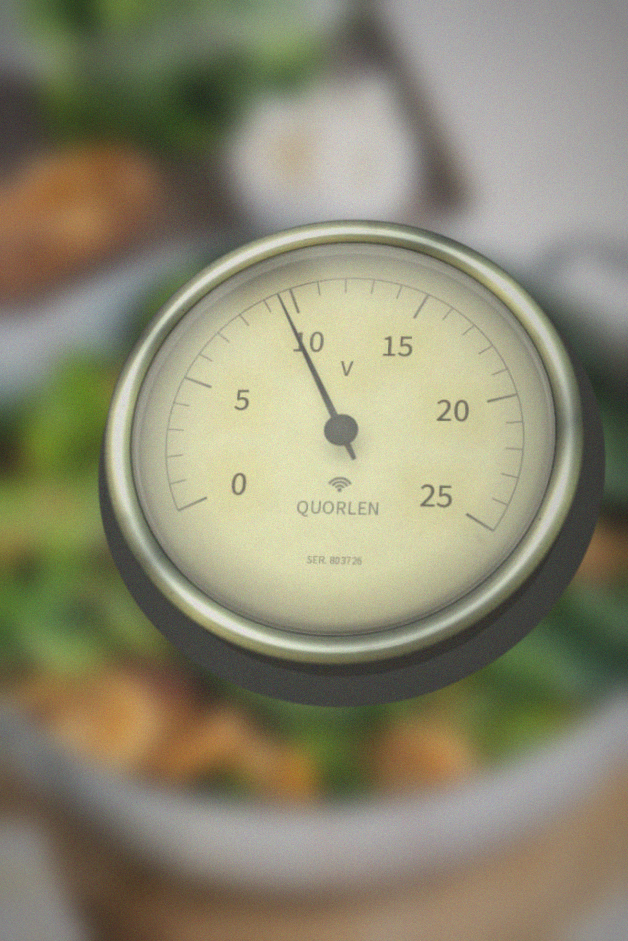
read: 9.5; V
